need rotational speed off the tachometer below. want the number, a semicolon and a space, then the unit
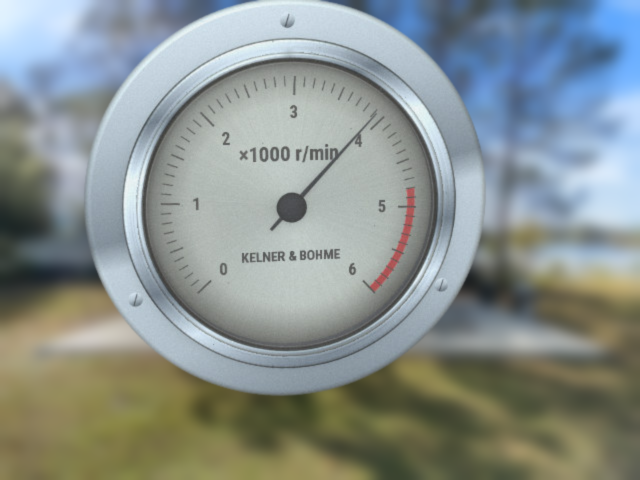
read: 3900; rpm
